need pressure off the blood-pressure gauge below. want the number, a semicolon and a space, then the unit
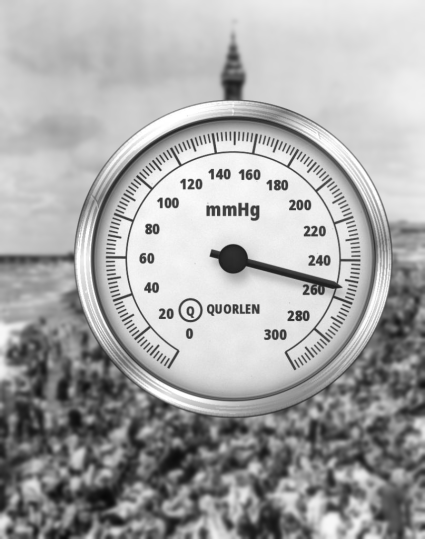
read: 254; mmHg
